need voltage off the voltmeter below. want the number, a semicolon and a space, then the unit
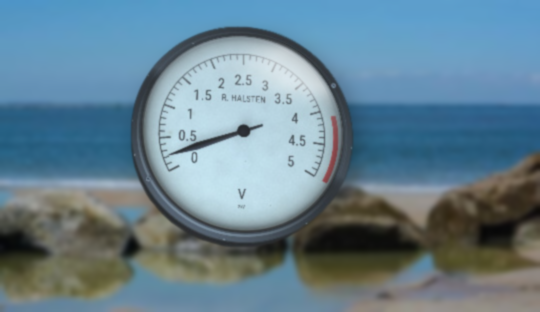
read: 0.2; V
